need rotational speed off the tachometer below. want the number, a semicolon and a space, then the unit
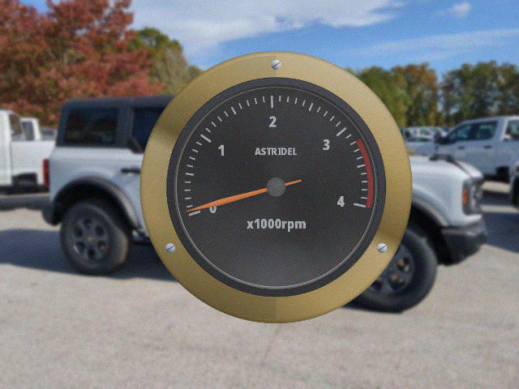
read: 50; rpm
